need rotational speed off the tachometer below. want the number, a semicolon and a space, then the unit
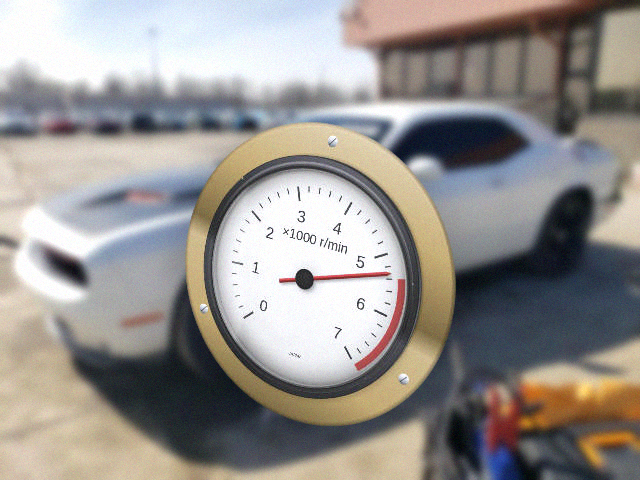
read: 5300; rpm
